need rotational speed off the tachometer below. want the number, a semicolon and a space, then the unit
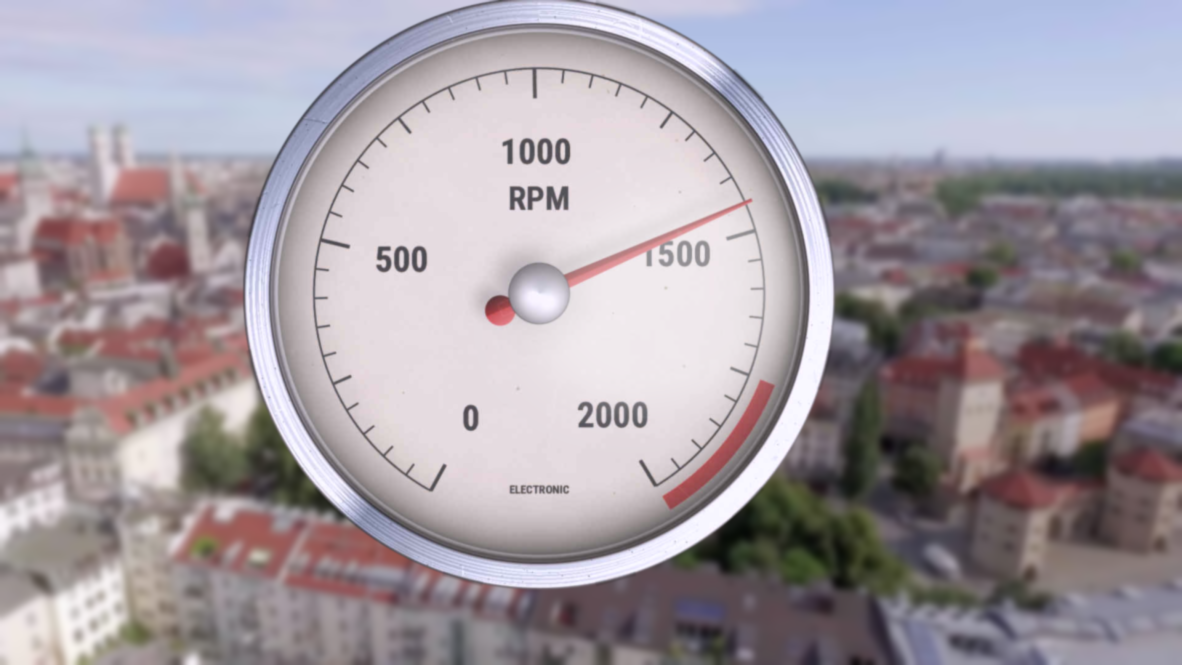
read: 1450; rpm
